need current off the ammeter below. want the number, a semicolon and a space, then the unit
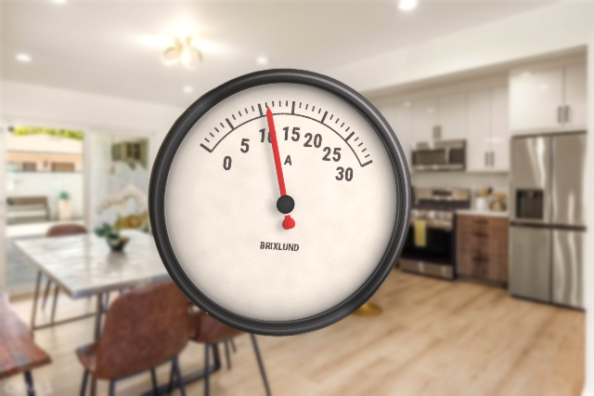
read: 11; A
